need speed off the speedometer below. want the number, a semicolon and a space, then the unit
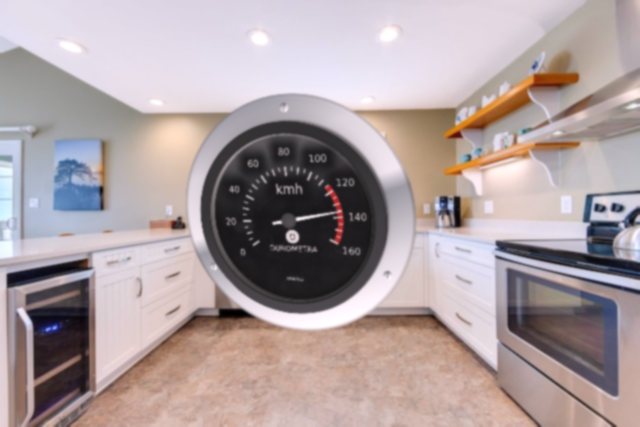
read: 135; km/h
